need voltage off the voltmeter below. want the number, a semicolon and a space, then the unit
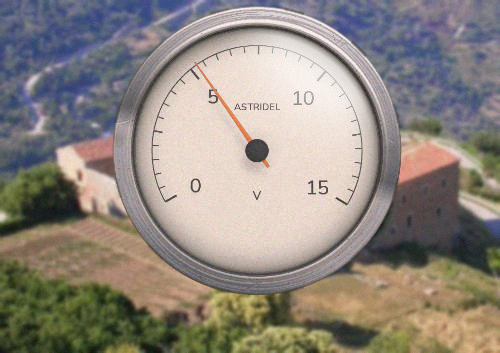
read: 5.25; V
